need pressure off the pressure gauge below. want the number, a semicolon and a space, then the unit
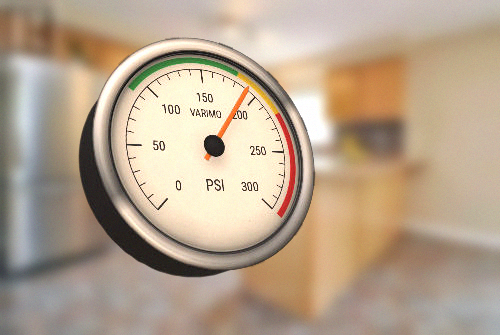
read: 190; psi
